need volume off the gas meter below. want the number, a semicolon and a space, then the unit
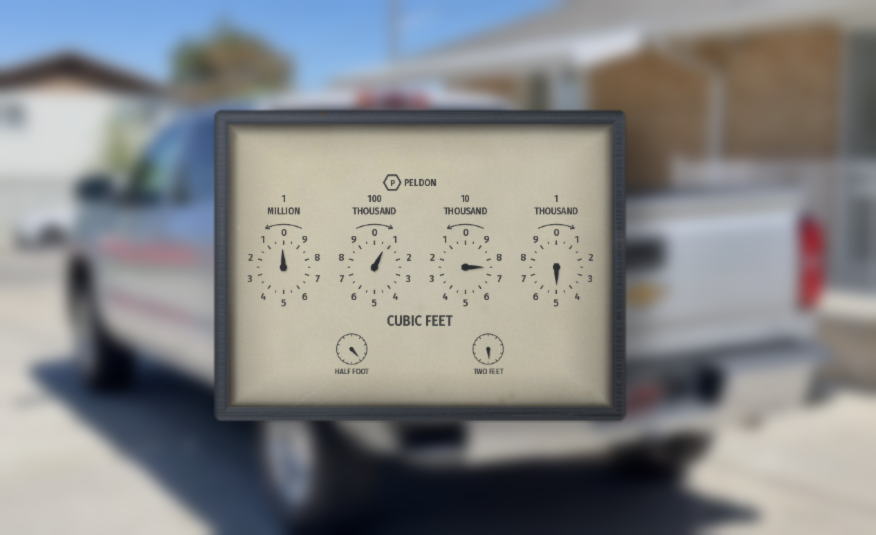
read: 7500; ft³
